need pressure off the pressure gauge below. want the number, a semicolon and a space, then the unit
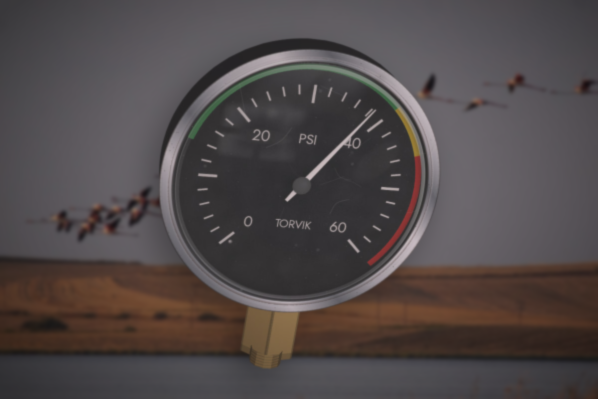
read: 38; psi
